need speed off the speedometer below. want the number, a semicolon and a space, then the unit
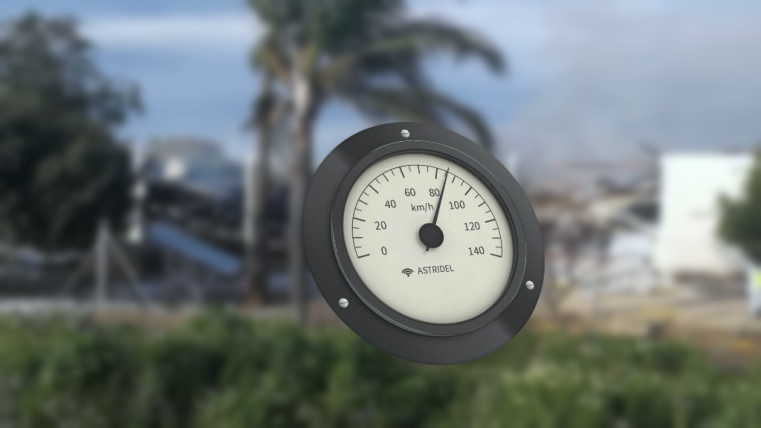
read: 85; km/h
